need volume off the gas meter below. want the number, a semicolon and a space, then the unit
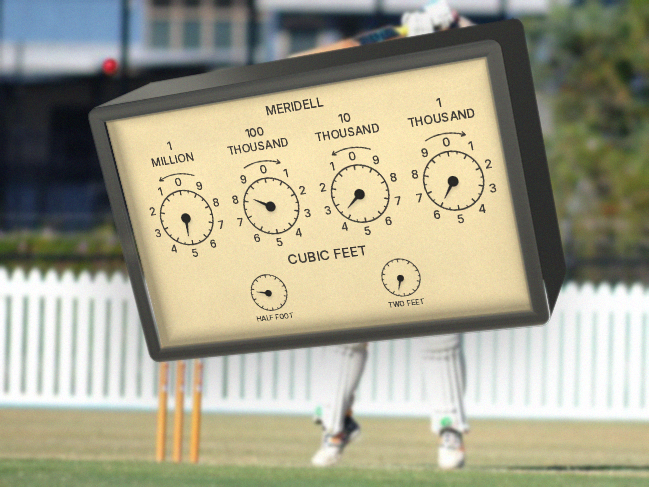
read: 483600; ft³
